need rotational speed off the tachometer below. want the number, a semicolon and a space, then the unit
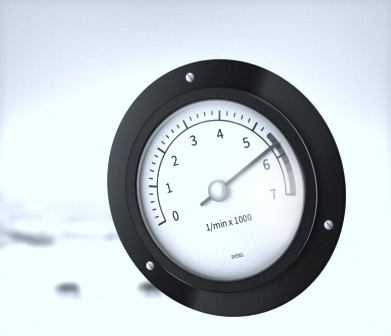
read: 5700; rpm
